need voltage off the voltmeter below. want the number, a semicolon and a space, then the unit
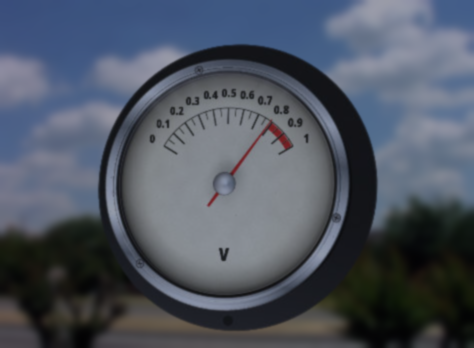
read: 0.8; V
